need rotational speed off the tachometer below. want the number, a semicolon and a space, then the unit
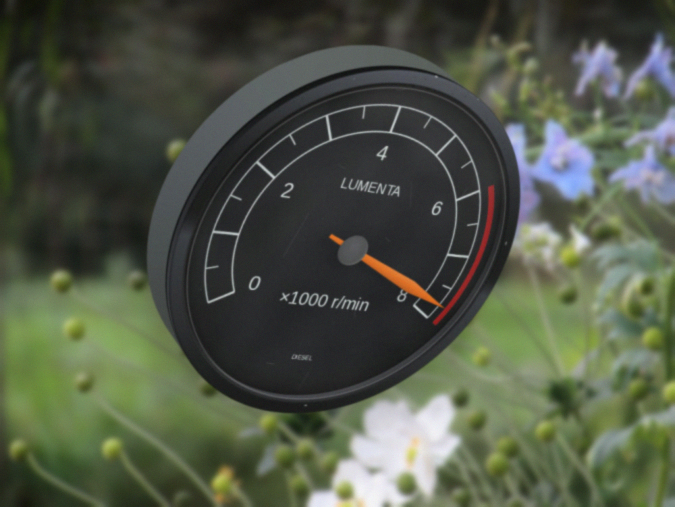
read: 7750; rpm
